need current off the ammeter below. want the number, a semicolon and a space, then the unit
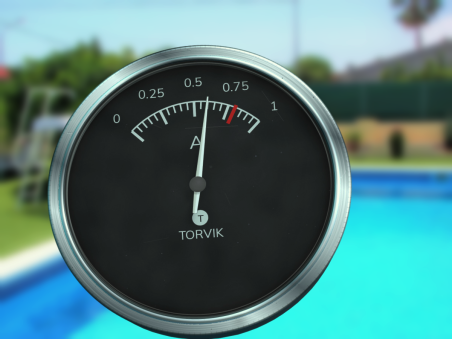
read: 0.6; A
